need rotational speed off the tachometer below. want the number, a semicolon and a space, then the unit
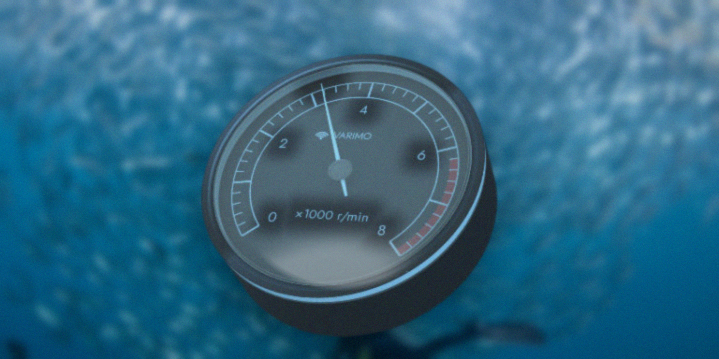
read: 3200; rpm
